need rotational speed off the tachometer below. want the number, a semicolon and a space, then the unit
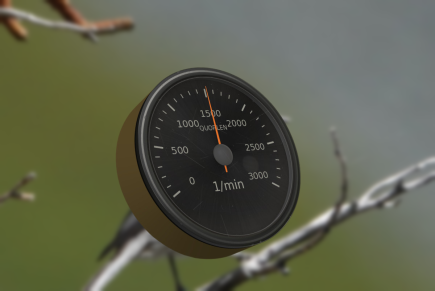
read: 1500; rpm
